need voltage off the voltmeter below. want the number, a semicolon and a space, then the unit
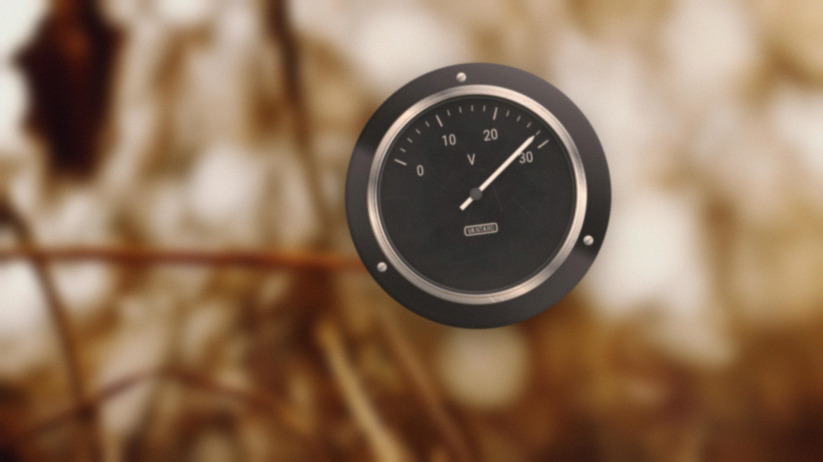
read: 28; V
